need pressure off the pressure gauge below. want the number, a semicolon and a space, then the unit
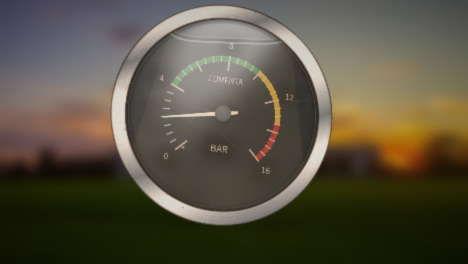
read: 2; bar
